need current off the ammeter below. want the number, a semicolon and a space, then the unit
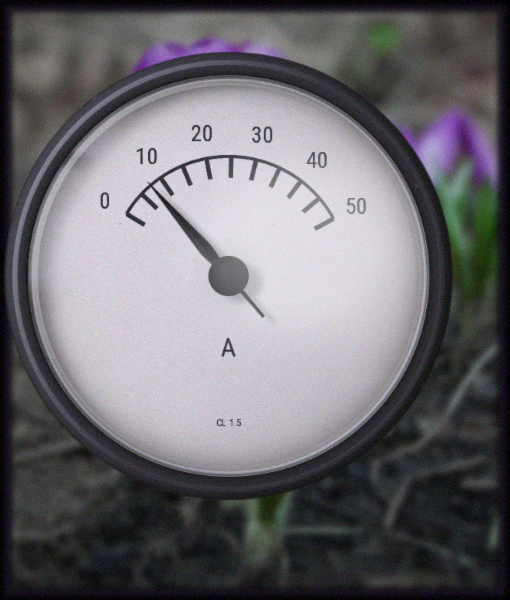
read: 7.5; A
